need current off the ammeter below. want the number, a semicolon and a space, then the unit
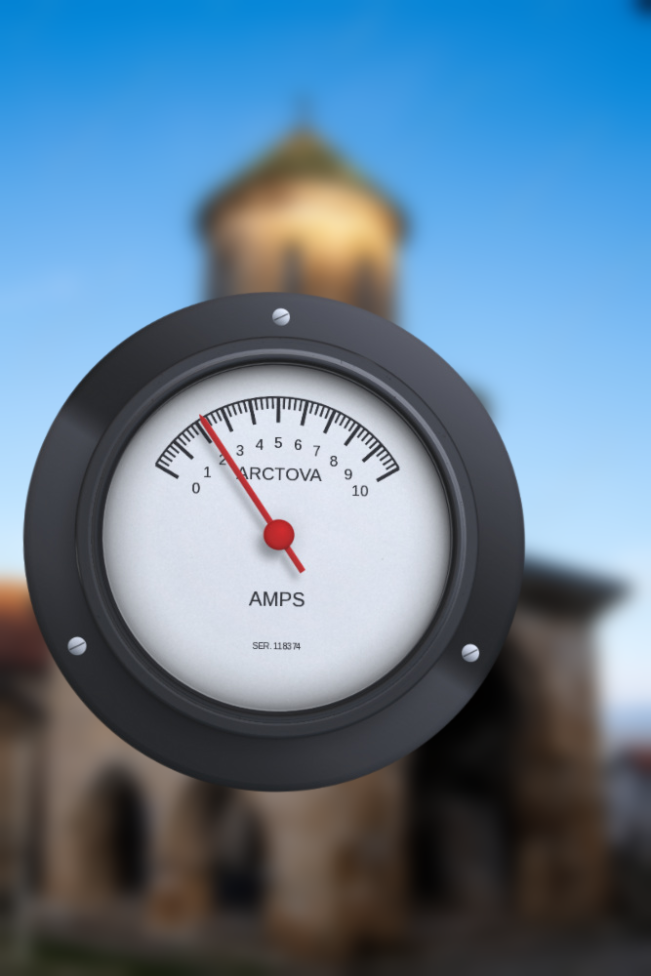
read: 2.2; A
